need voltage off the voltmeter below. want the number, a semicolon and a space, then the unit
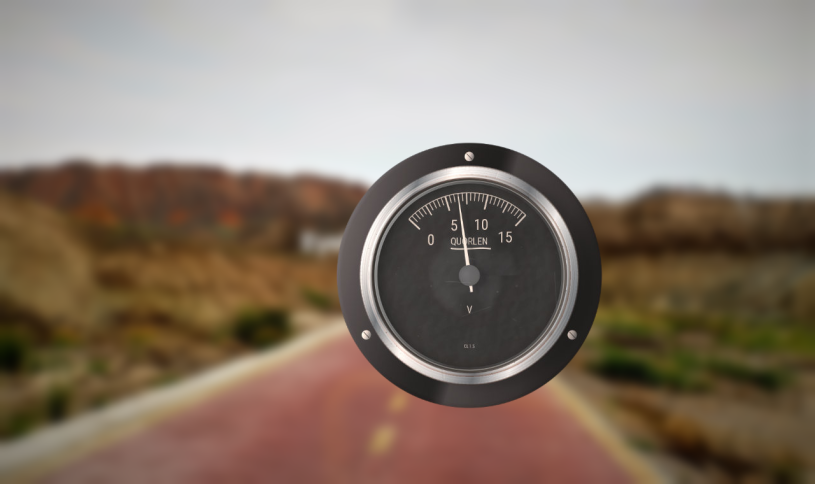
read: 6.5; V
